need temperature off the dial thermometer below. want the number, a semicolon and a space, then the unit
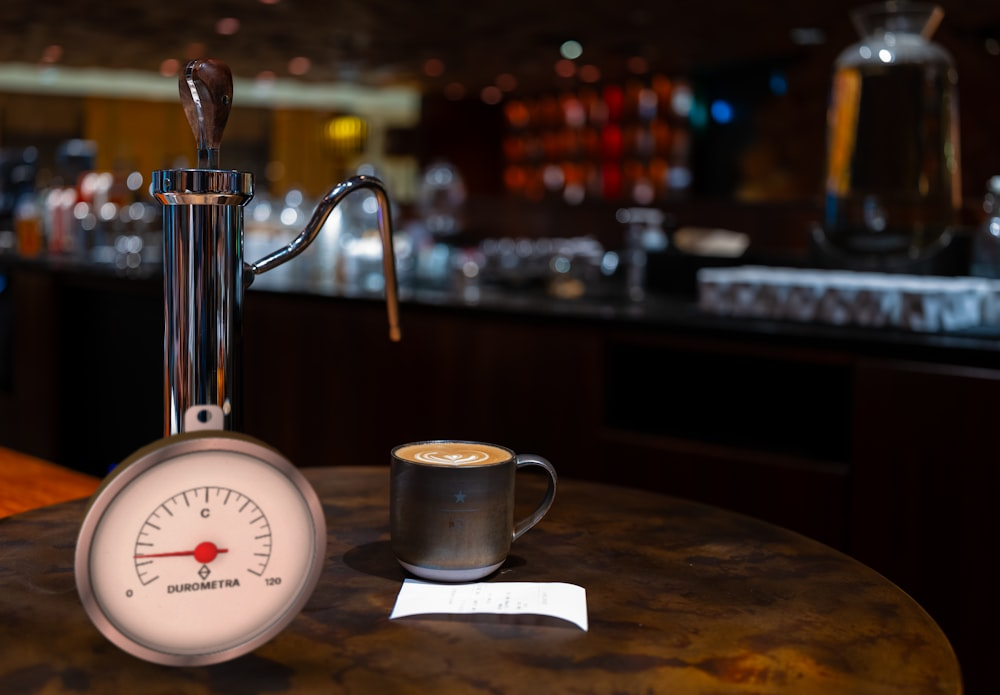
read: 15; °C
